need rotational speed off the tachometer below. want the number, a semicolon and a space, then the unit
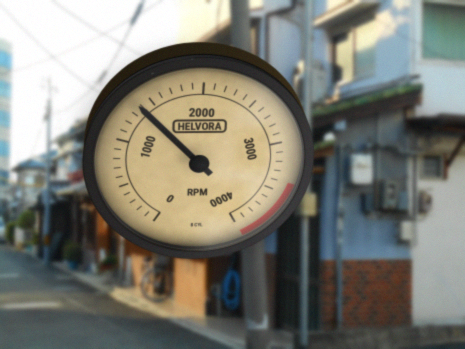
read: 1400; rpm
